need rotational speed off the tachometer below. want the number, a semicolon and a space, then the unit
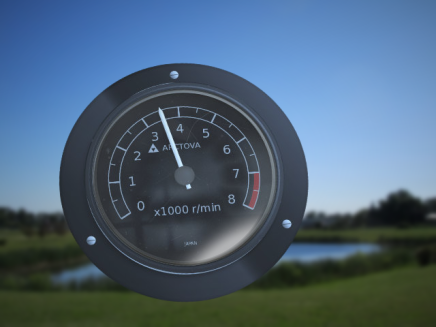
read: 3500; rpm
